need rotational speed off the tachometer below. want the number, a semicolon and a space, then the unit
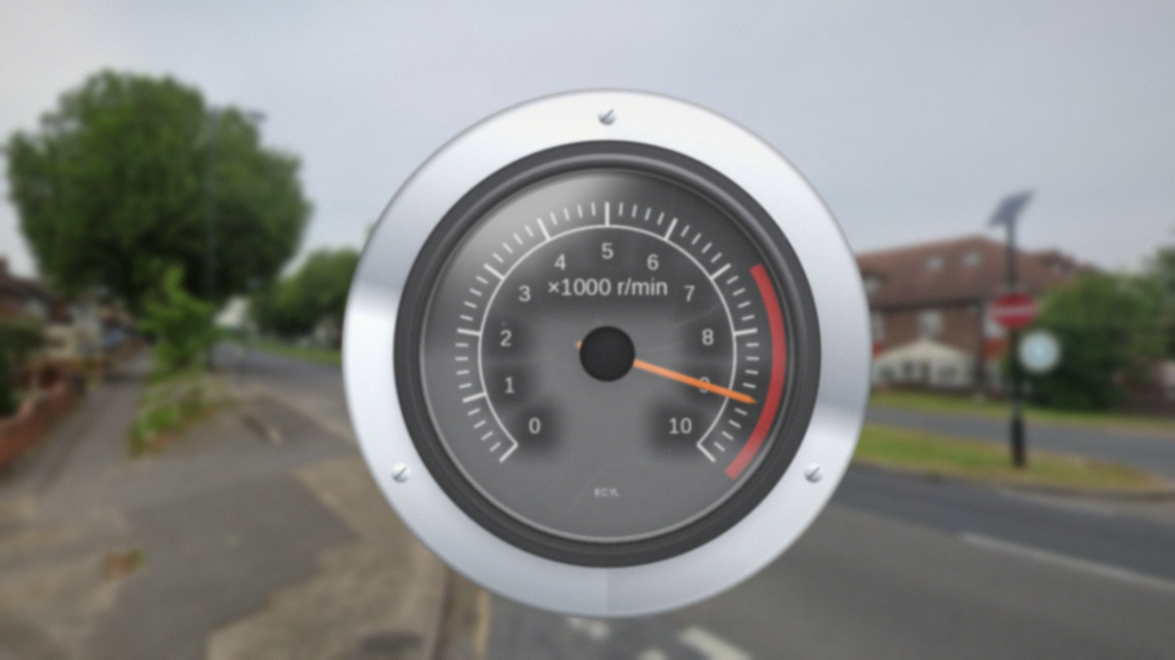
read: 9000; rpm
